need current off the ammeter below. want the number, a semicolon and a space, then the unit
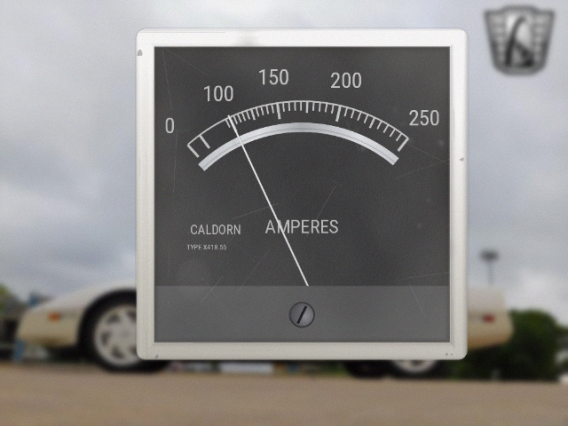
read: 100; A
